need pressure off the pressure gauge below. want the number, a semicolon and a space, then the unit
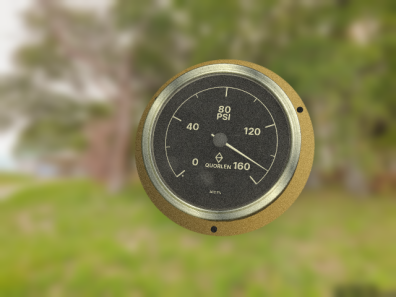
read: 150; psi
